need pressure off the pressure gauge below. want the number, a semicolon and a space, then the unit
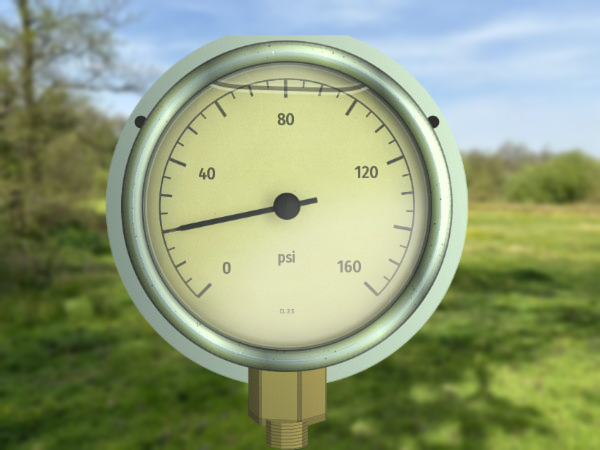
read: 20; psi
